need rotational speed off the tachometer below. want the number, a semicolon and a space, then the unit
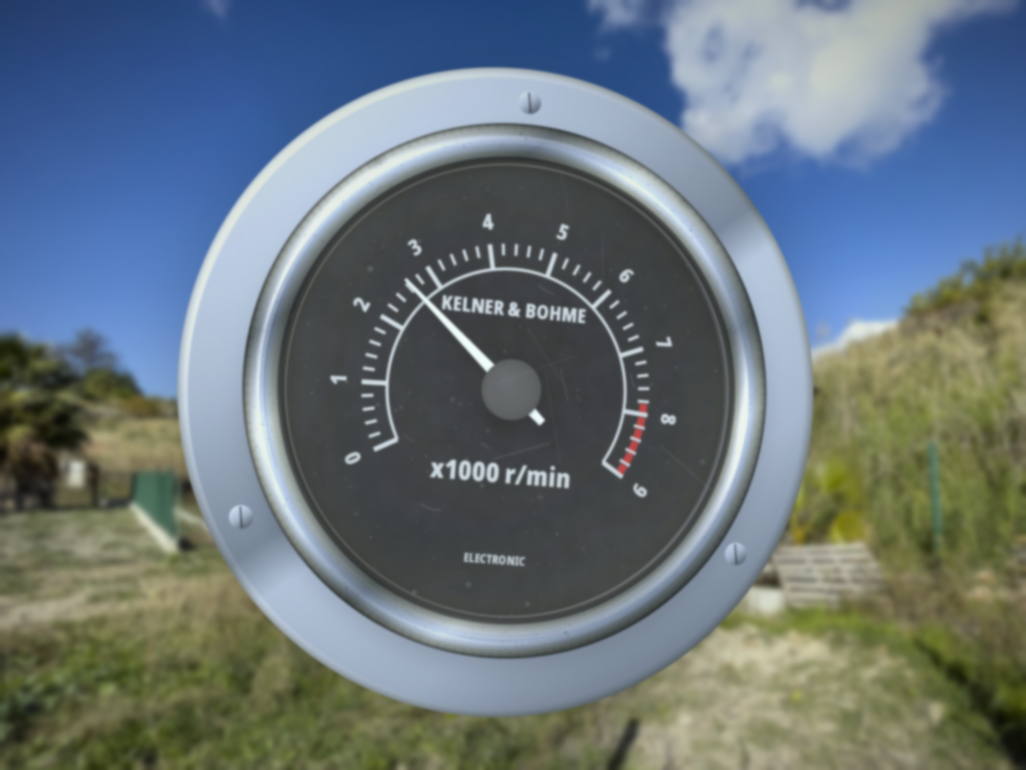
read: 2600; rpm
